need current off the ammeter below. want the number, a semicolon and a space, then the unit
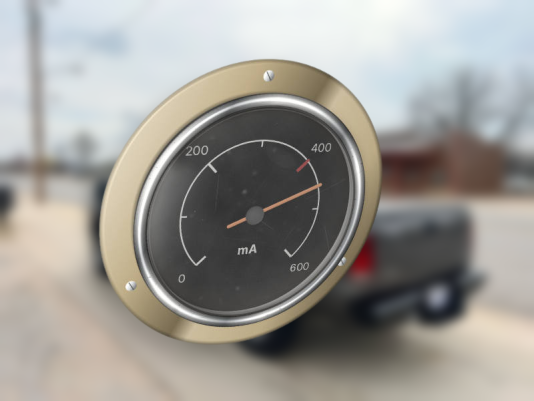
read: 450; mA
